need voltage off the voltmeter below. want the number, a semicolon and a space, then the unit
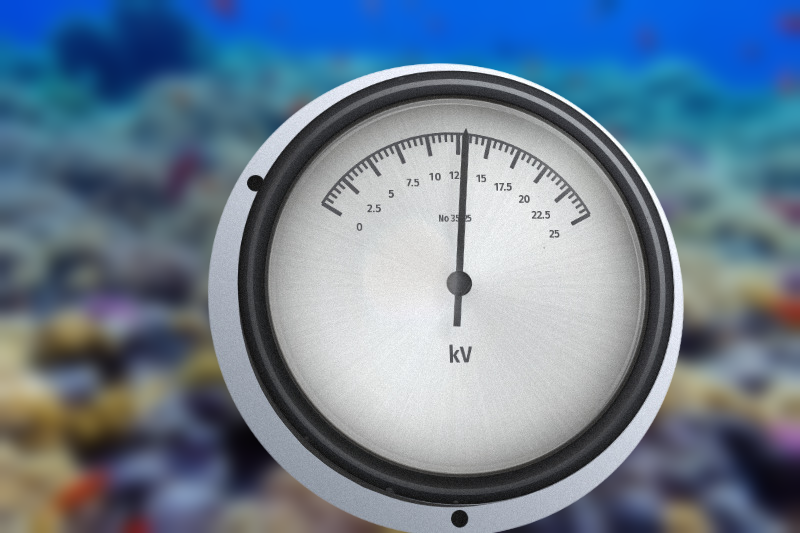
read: 13; kV
